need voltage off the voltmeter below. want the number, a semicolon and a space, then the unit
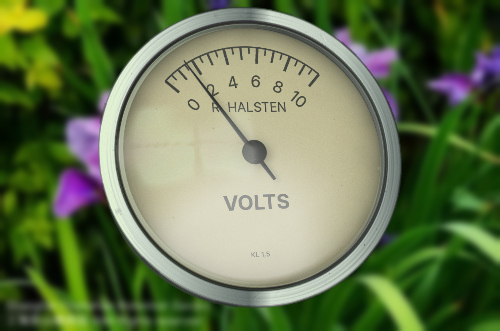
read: 1.5; V
